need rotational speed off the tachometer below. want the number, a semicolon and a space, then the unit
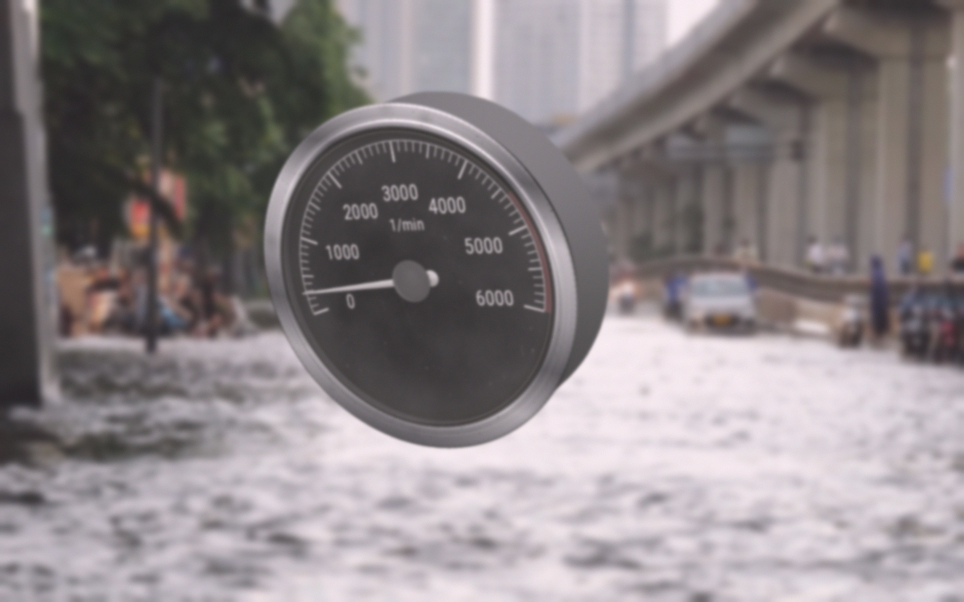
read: 300; rpm
